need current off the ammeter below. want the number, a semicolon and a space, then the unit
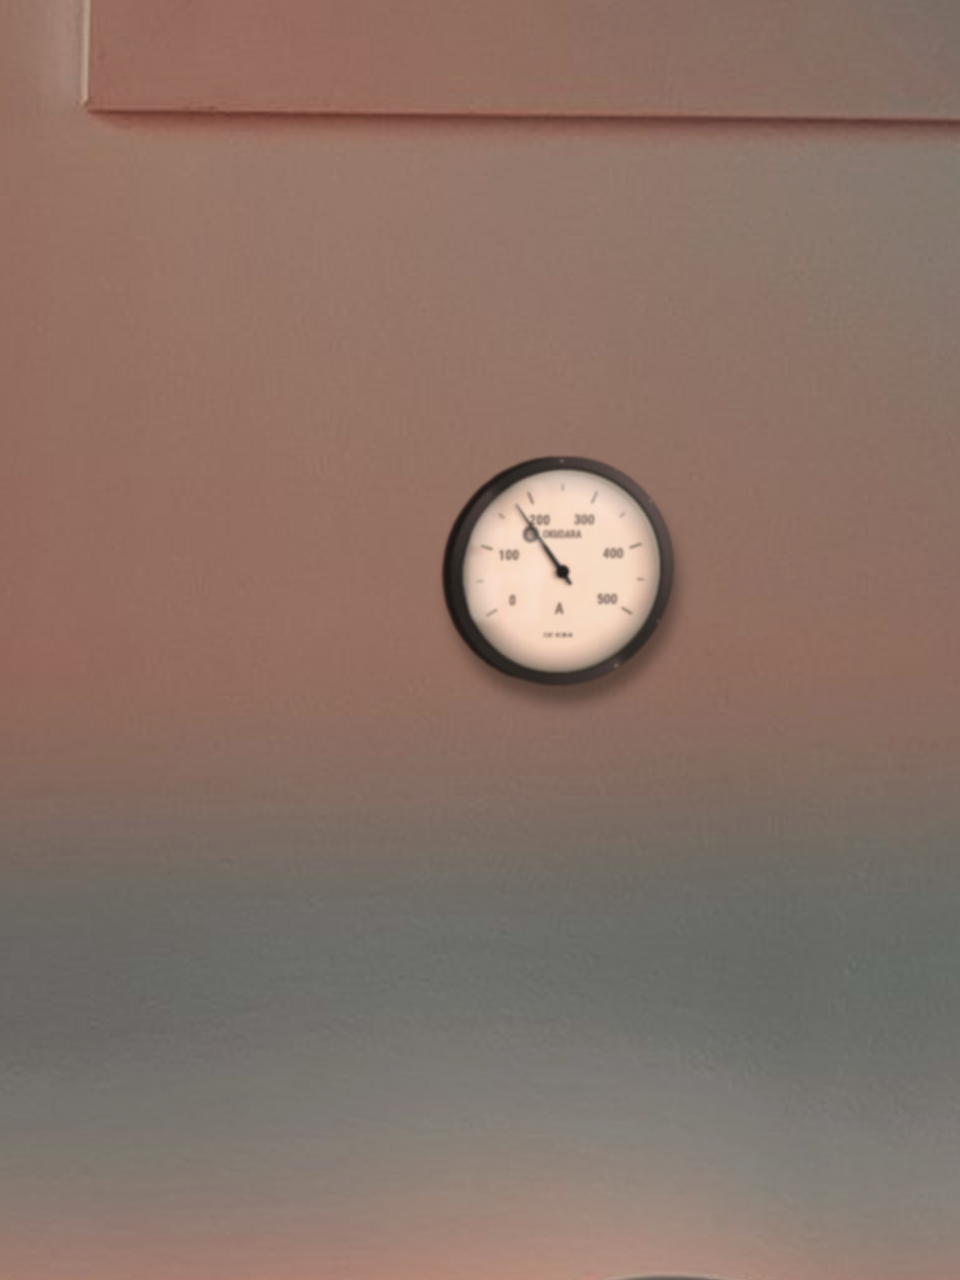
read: 175; A
